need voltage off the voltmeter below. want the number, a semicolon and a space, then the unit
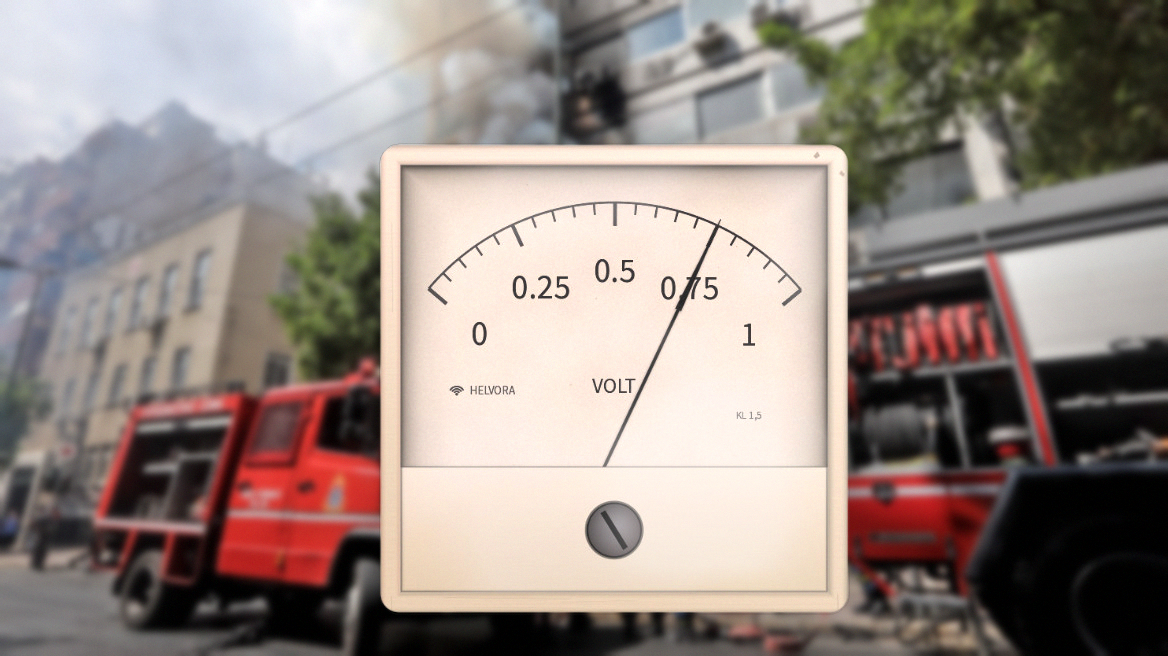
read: 0.75; V
